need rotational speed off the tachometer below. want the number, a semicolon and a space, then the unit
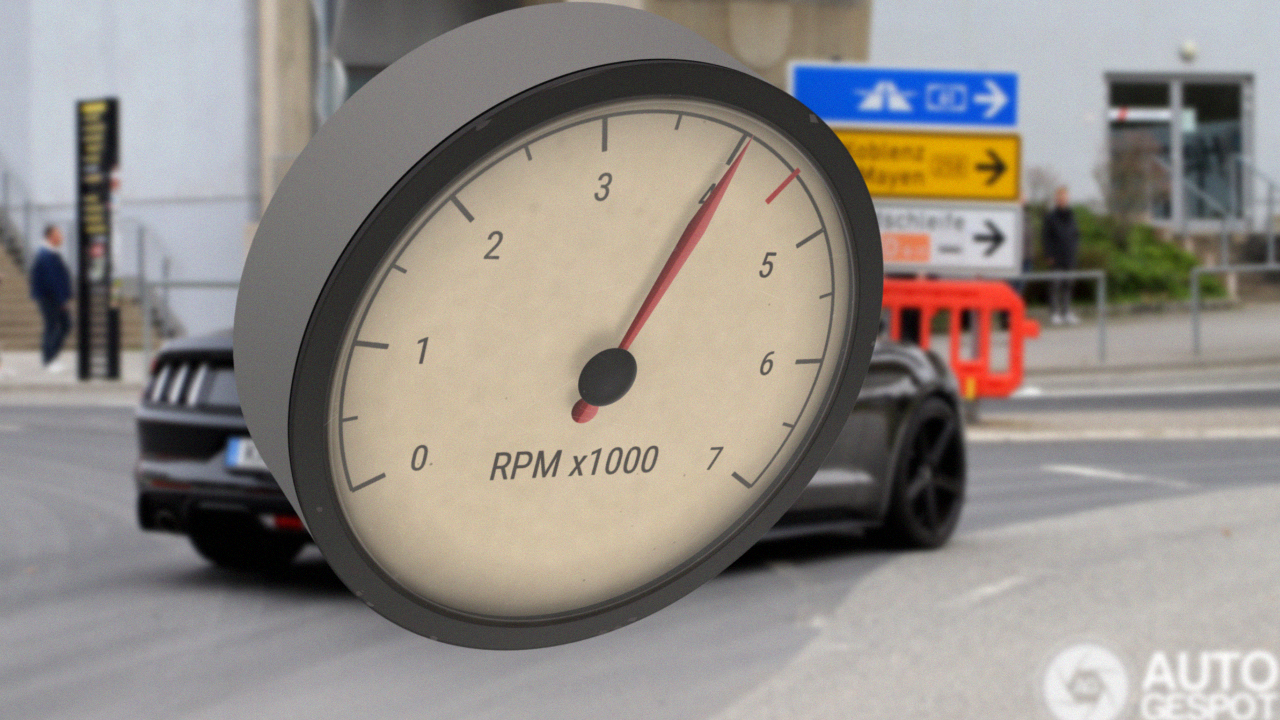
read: 4000; rpm
